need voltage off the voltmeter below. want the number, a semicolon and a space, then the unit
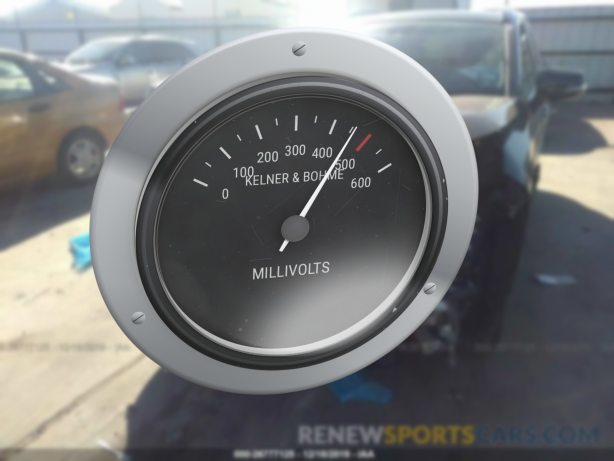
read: 450; mV
